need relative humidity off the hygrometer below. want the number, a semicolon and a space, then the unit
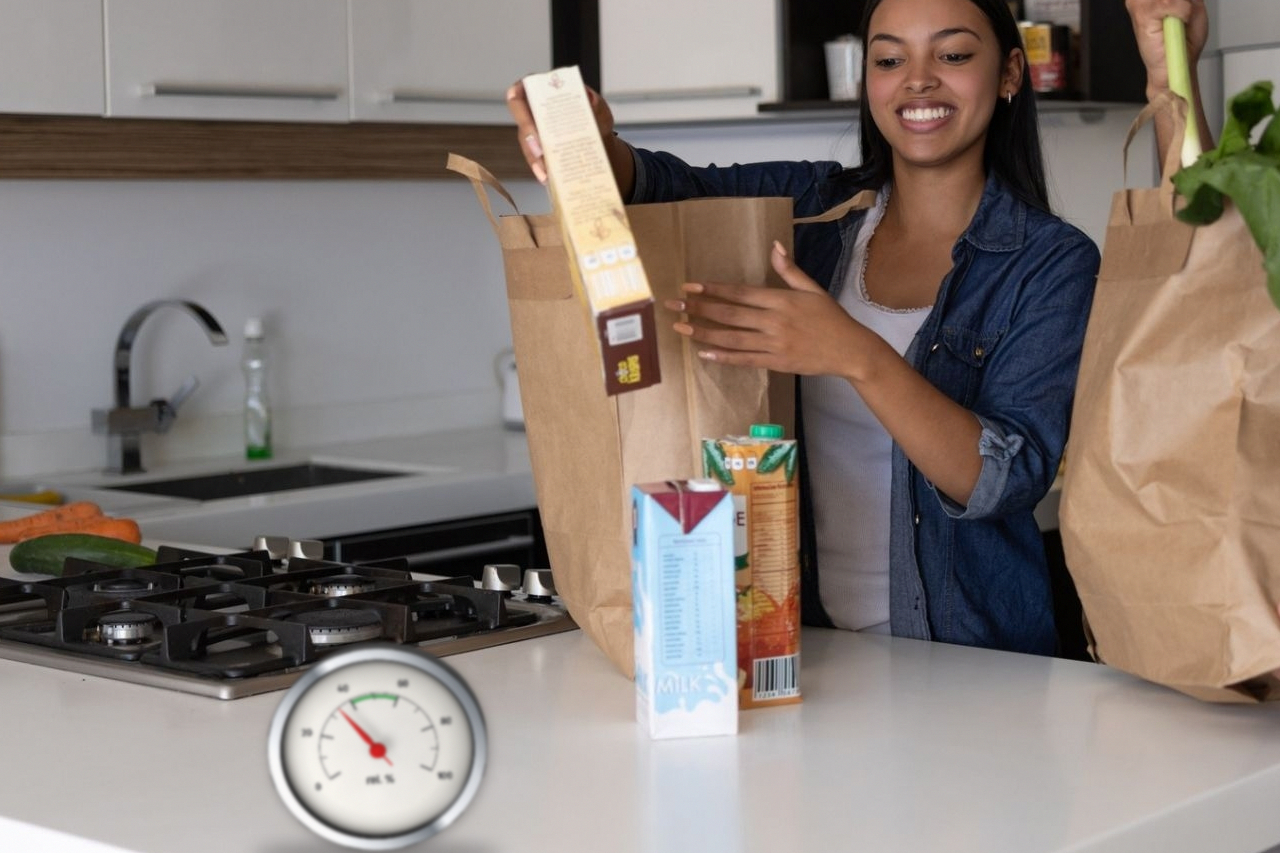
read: 35; %
